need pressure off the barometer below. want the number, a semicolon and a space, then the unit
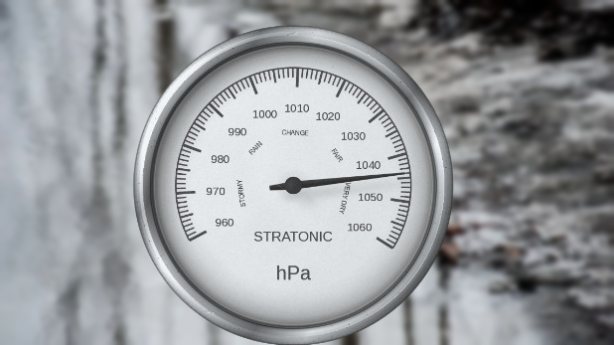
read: 1044; hPa
